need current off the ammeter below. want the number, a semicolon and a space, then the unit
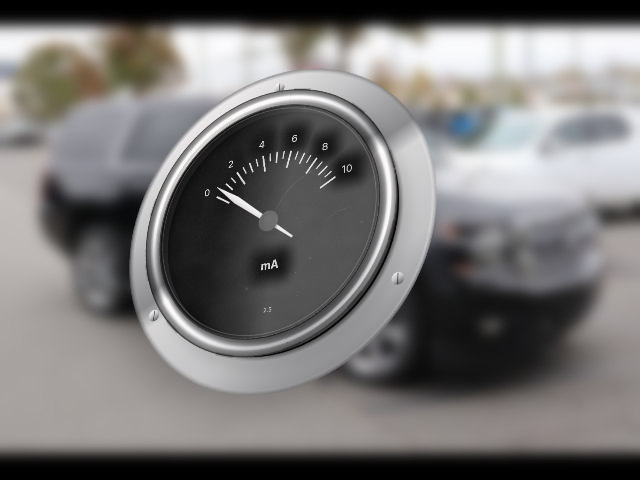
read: 0.5; mA
